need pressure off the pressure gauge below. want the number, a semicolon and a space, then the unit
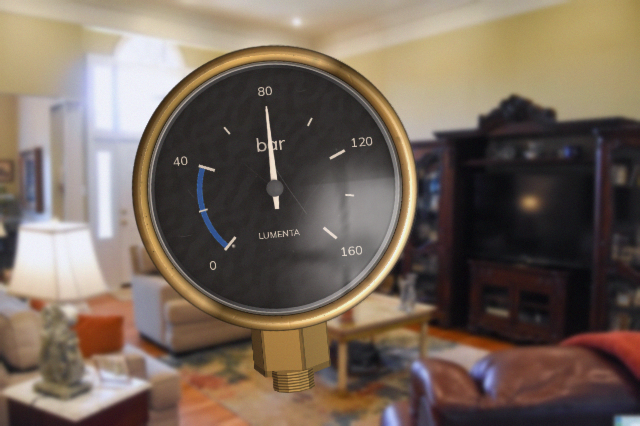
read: 80; bar
